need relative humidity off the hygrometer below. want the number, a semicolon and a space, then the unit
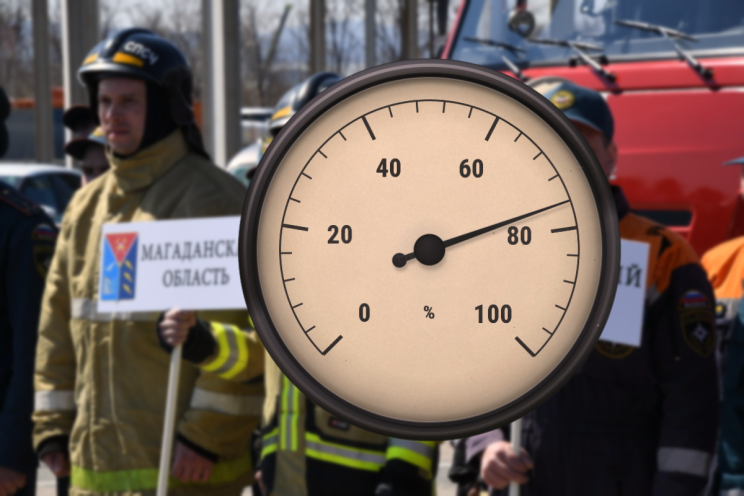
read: 76; %
